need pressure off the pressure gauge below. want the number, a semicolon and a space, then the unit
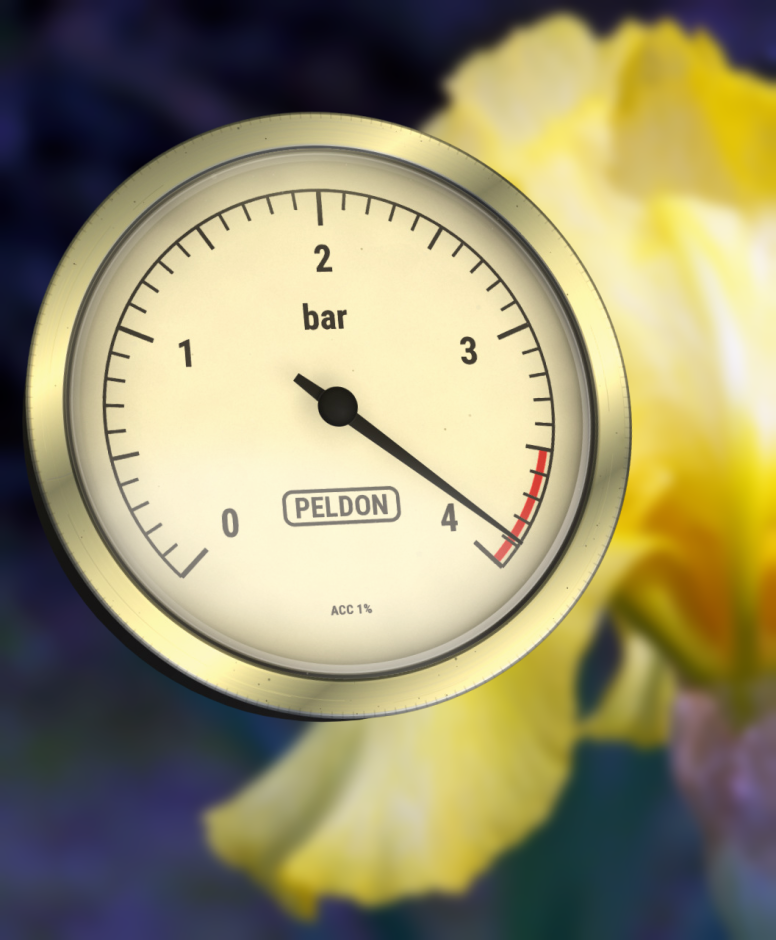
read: 3.9; bar
